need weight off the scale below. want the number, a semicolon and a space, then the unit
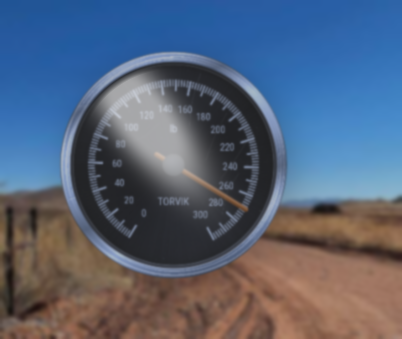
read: 270; lb
